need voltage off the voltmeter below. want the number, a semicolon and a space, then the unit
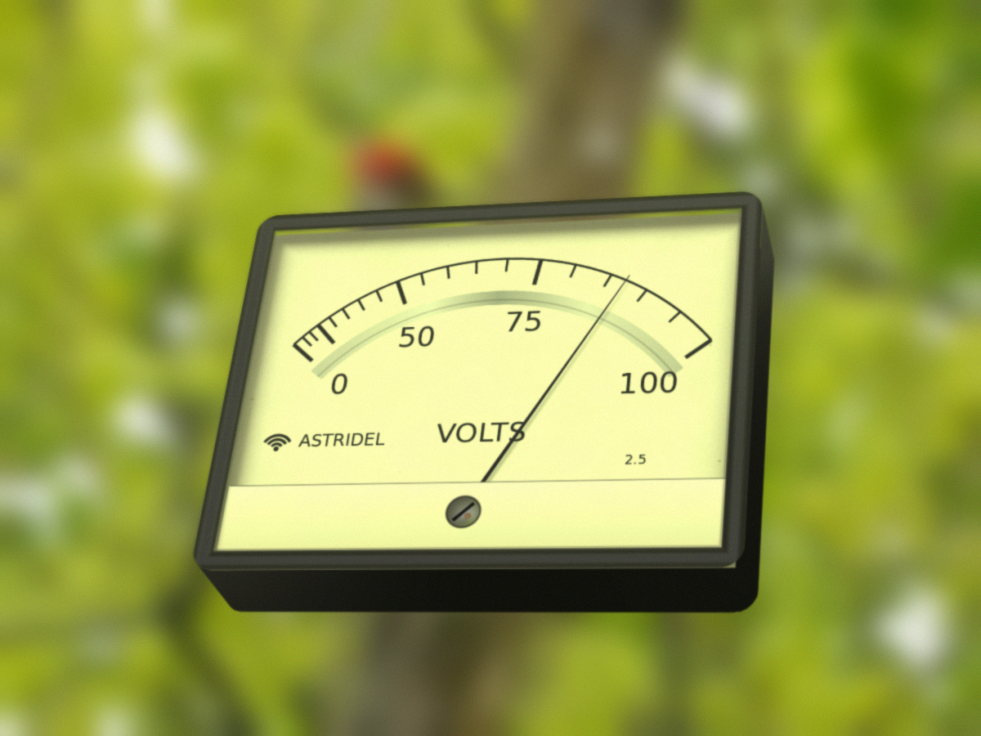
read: 87.5; V
